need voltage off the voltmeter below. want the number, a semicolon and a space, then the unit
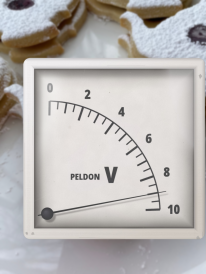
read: 9; V
